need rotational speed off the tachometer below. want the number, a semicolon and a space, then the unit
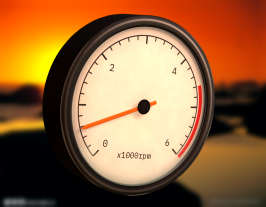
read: 600; rpm
